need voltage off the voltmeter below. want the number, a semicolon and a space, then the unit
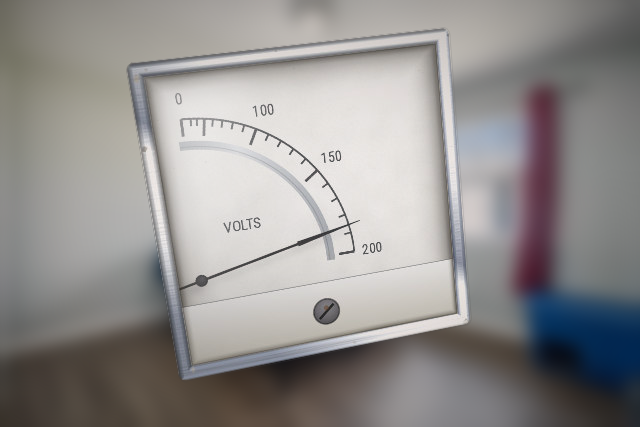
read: 185; V
